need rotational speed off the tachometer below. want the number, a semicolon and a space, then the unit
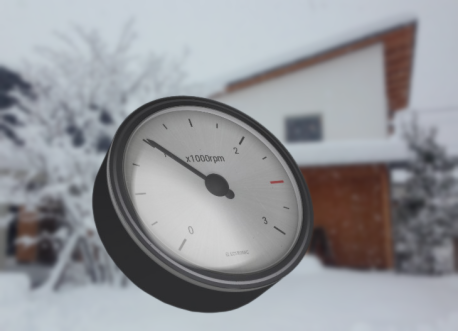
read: 1000; rpm
